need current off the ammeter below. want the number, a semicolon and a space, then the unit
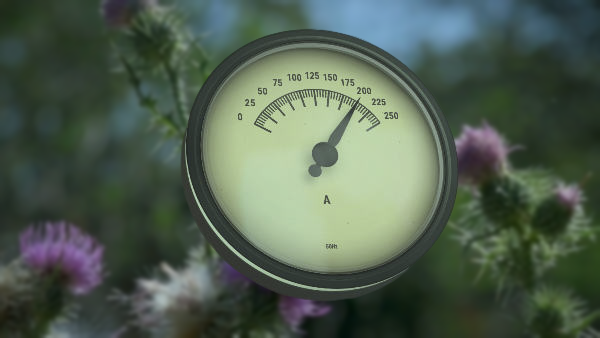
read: 200; A
